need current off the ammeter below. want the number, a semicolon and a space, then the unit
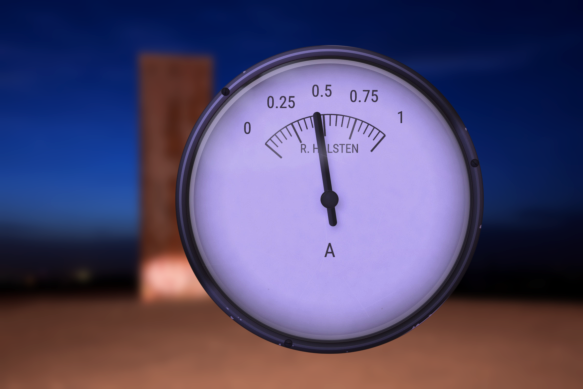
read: 0.45; A
